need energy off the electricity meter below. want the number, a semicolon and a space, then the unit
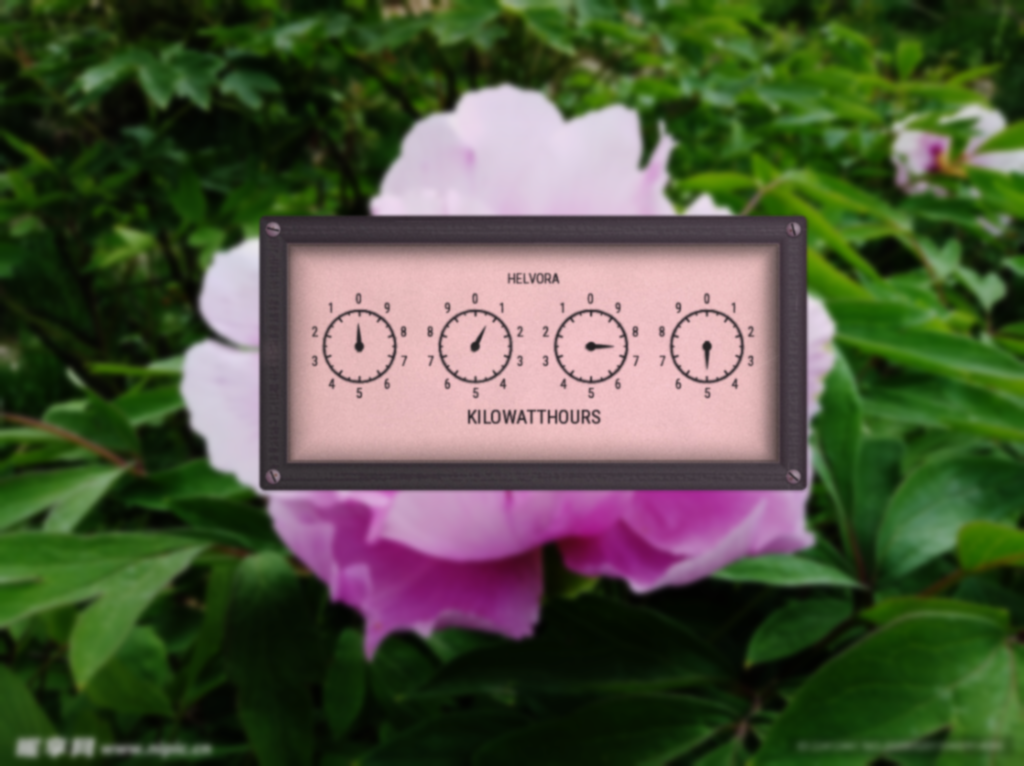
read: 75; kWh
